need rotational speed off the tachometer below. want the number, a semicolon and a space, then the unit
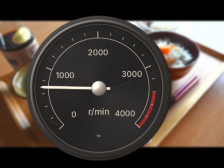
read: 700; rpm
